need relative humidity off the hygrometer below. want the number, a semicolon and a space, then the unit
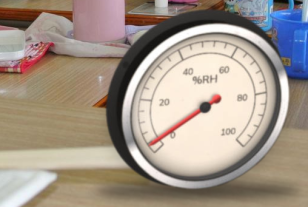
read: 4; %
